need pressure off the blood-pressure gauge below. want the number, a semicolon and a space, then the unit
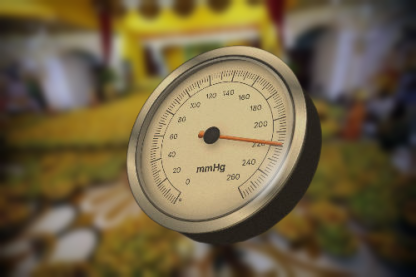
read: 220; mmHg
